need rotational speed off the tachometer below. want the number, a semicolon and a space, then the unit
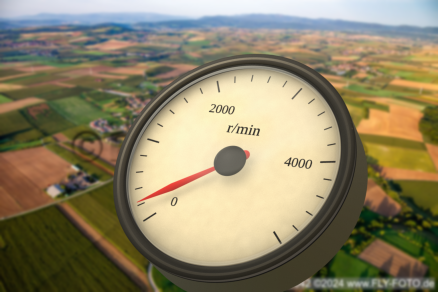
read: 200; rpm
